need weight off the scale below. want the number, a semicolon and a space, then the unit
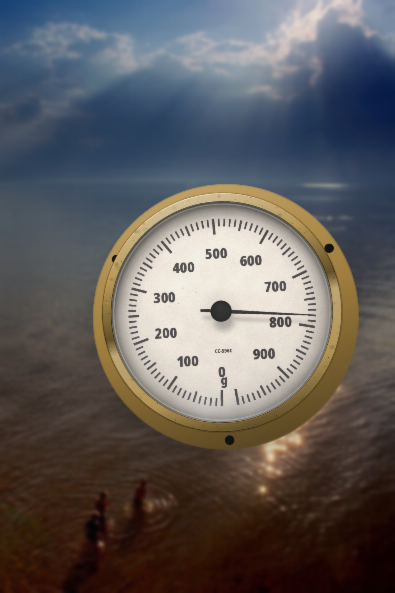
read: 780; g
